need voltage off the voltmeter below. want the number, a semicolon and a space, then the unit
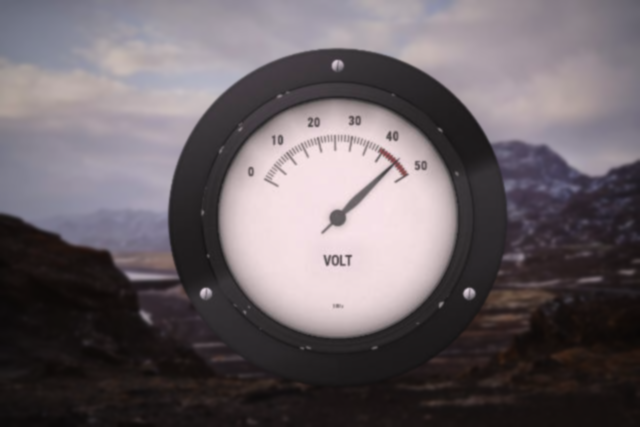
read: 45; V
